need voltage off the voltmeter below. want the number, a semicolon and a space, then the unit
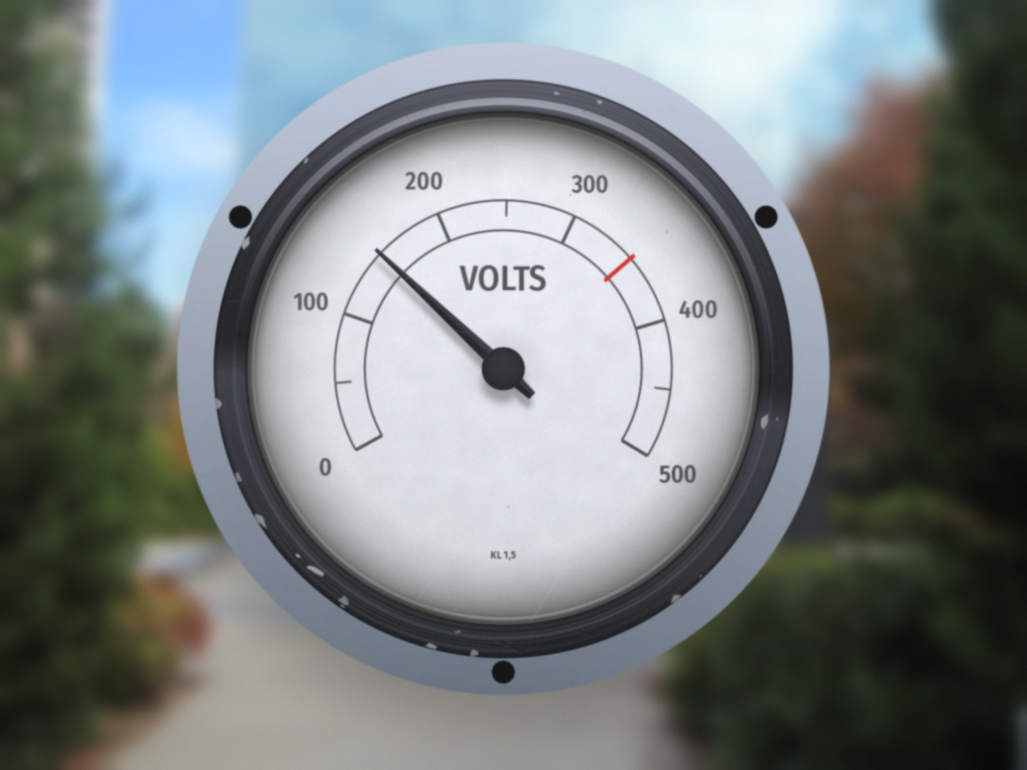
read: 150; V
